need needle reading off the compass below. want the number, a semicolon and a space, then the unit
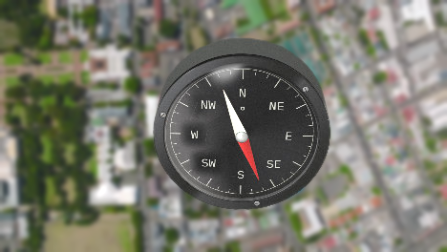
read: 160; °
